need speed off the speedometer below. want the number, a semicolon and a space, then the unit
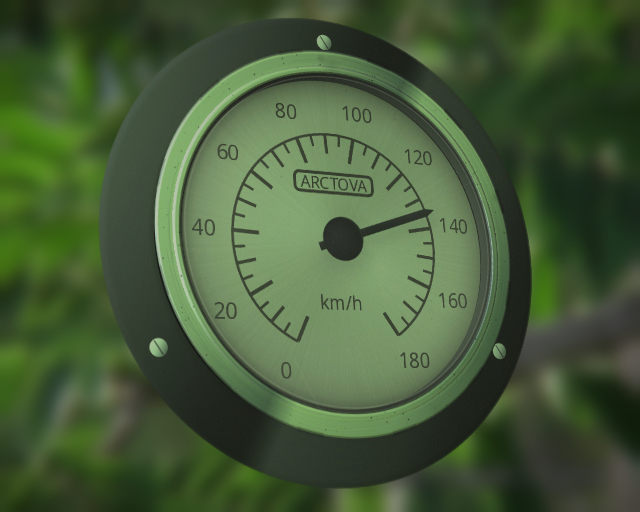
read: 135; km/h
